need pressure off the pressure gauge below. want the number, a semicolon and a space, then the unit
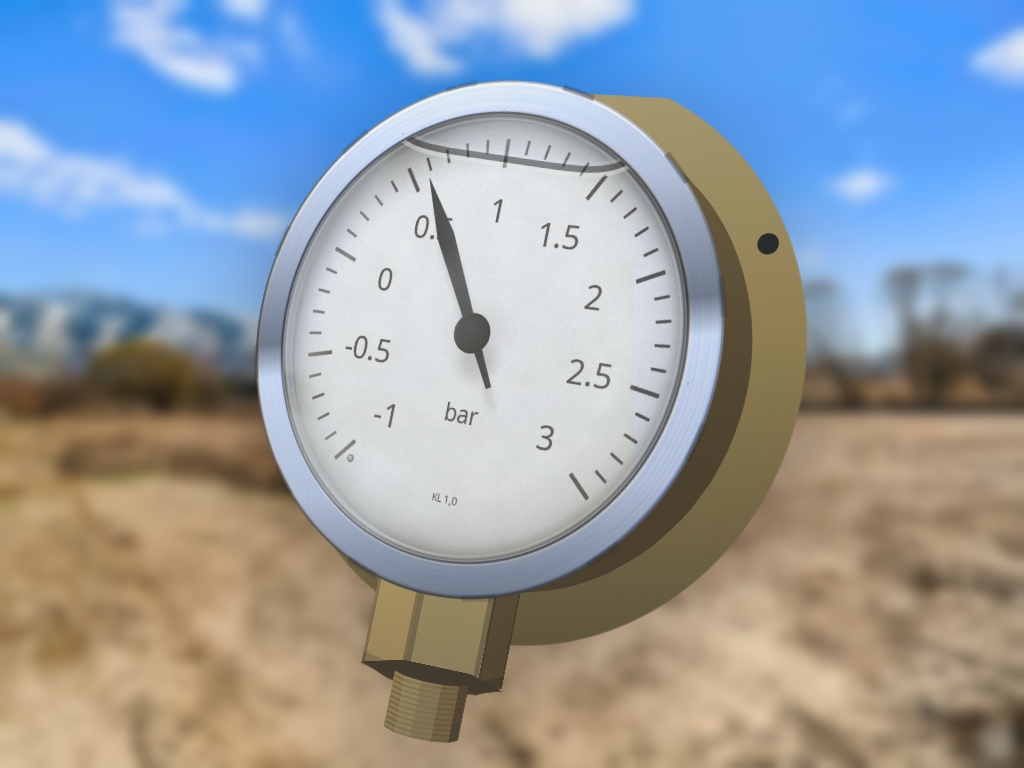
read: 0.6; bar
